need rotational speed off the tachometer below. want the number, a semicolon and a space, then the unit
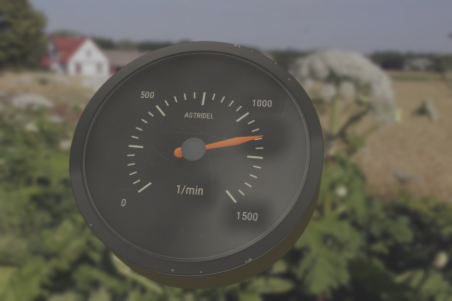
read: 1150; rpm
